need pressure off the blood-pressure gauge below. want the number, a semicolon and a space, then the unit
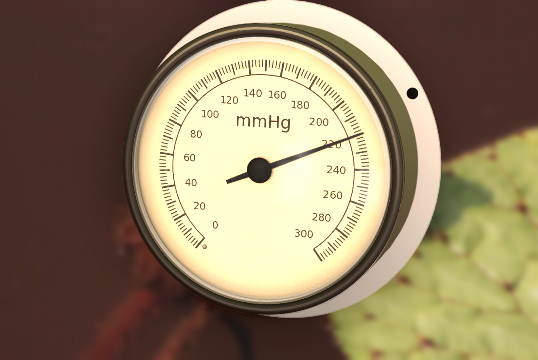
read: 220; mmHg
